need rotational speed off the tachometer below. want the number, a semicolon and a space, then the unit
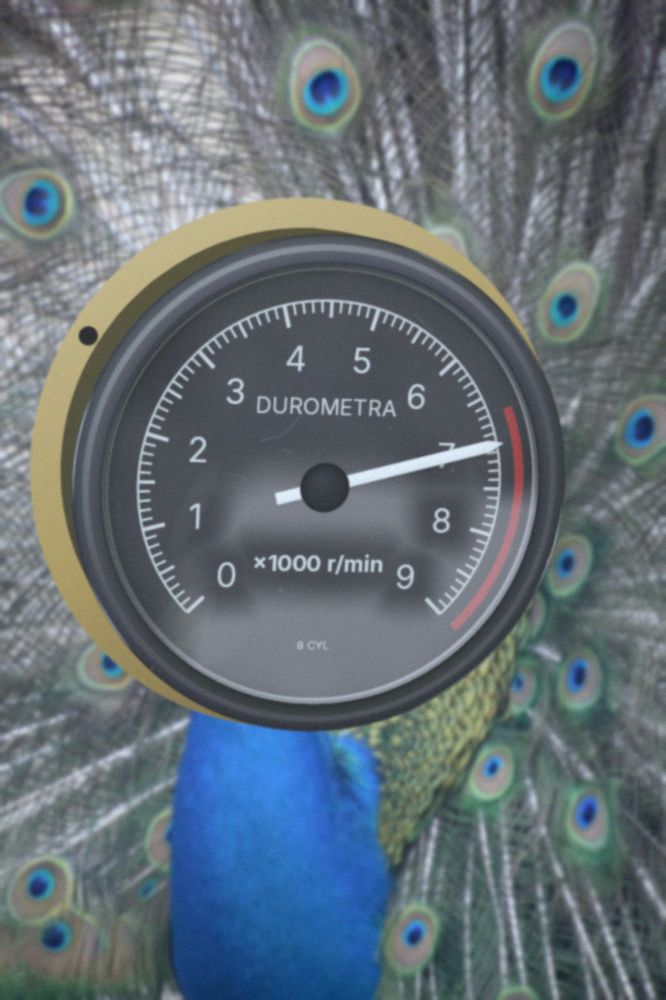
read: 7000; rpm
